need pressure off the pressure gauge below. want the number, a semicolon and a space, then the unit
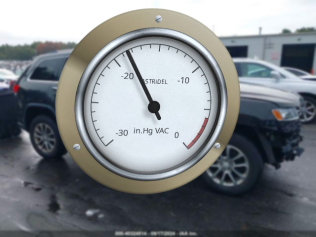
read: -18.5; inHg
